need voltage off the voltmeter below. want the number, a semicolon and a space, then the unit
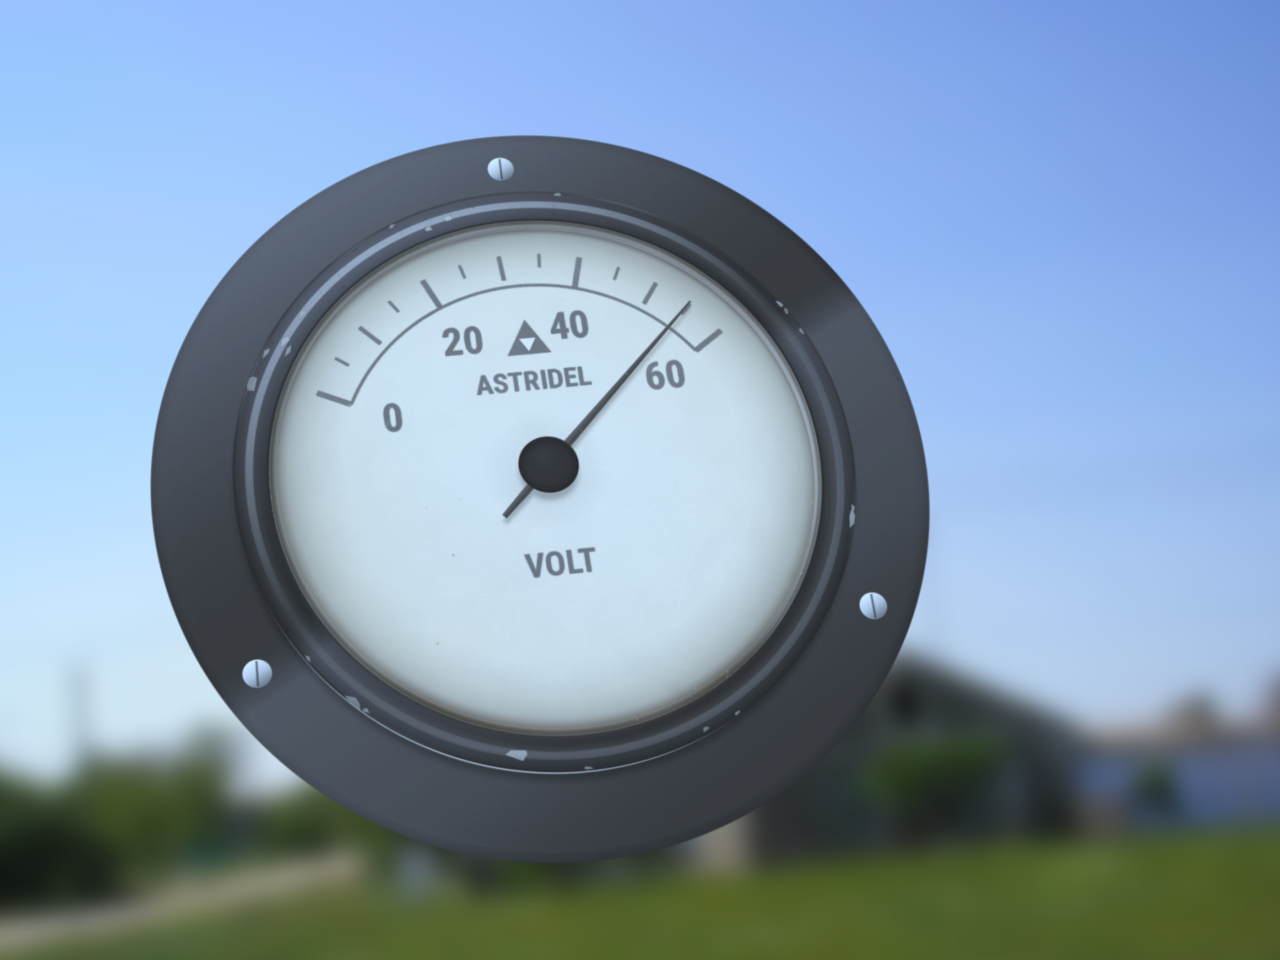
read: 55; V
